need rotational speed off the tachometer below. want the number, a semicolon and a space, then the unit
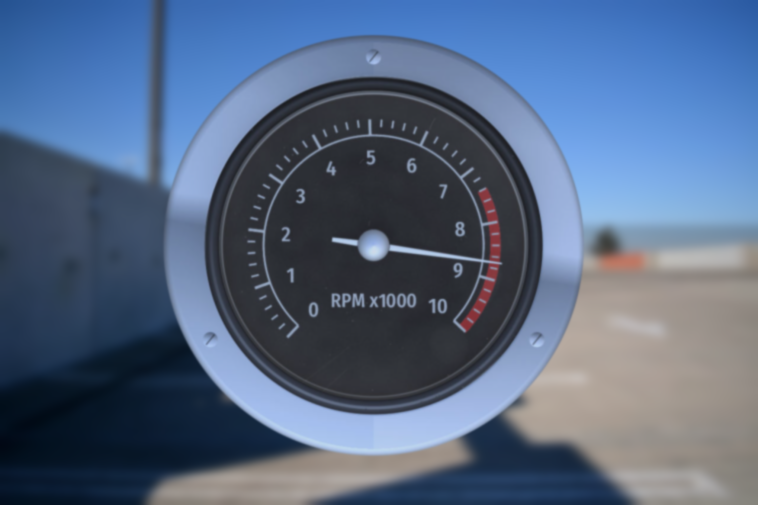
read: 8700; rpm
